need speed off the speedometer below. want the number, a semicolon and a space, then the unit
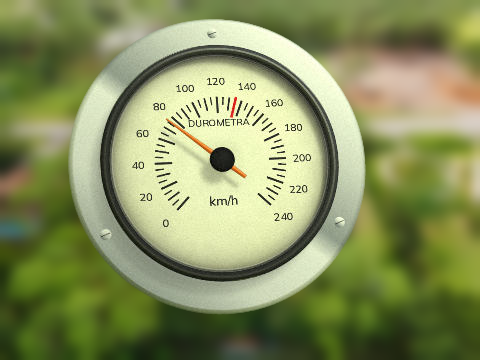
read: 75; km/h
